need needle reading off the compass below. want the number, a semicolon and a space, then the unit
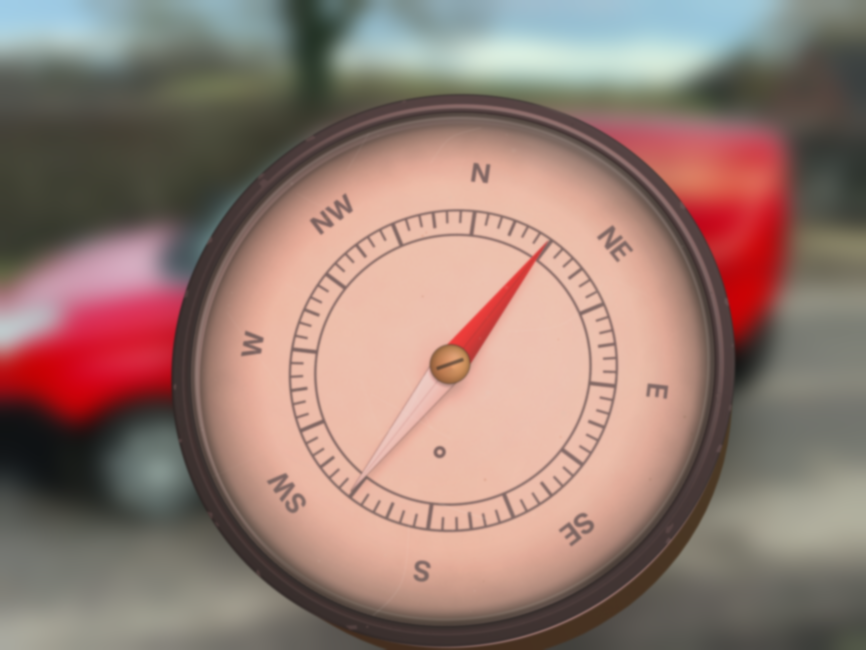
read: 30; °
